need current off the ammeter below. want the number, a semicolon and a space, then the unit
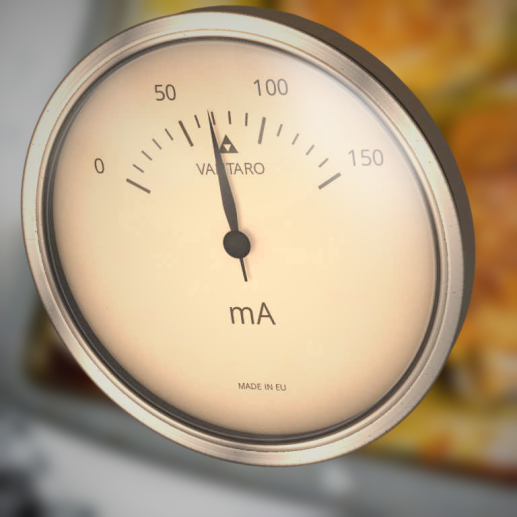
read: 70; mA
